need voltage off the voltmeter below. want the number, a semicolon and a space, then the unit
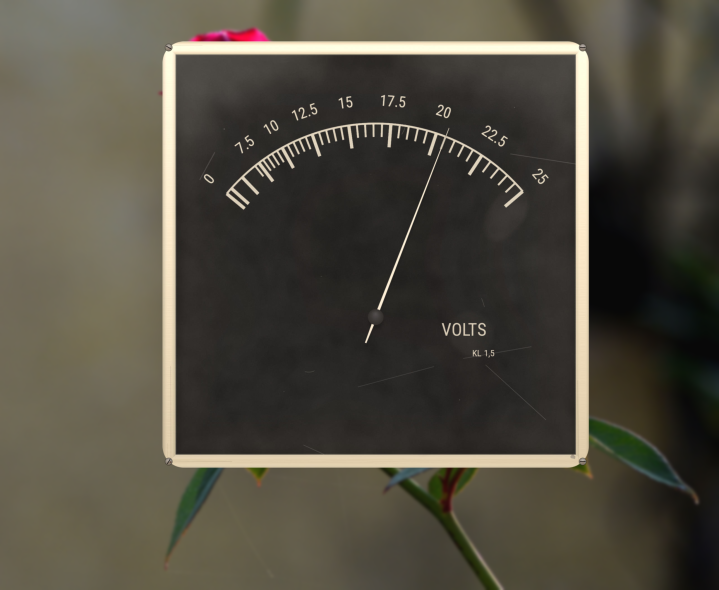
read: 20.5; V
